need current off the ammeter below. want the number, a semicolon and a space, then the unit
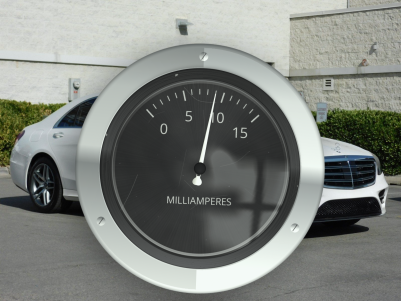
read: 9; mA
